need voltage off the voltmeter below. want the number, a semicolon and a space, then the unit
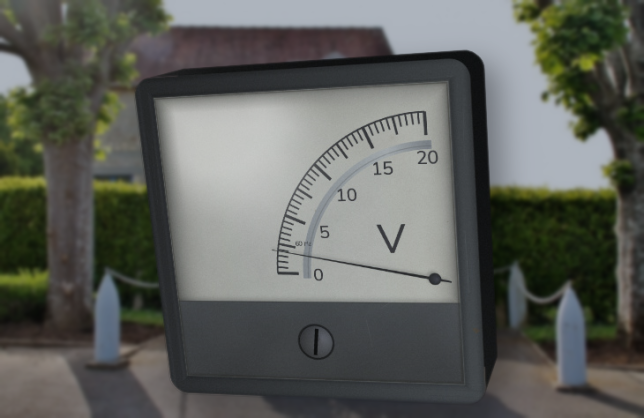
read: 2; V
